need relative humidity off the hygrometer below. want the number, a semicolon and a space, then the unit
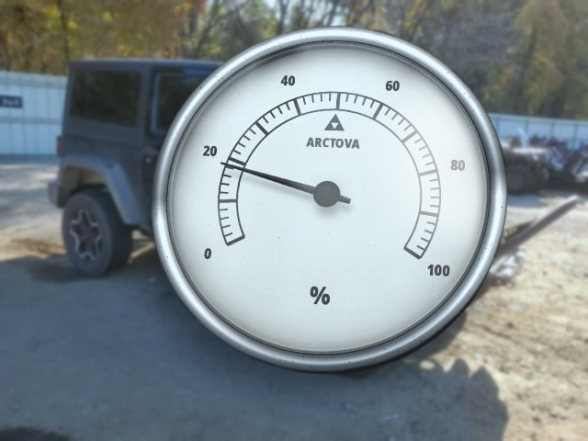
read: 18; %
